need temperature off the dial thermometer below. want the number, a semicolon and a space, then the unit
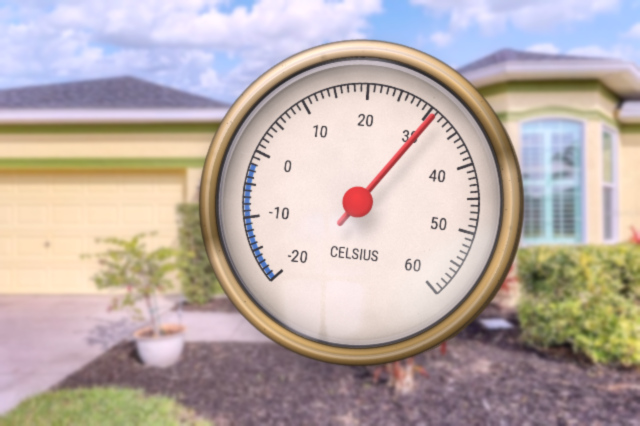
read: 31; °C
